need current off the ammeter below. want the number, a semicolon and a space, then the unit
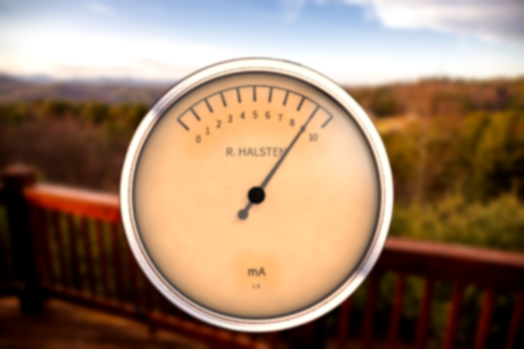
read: 9; mA
